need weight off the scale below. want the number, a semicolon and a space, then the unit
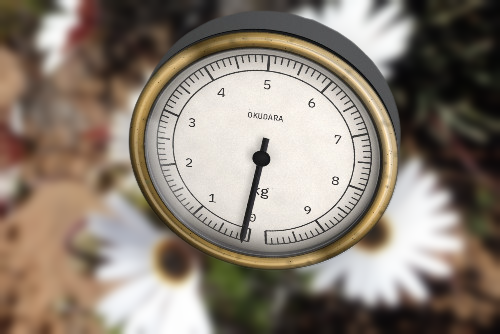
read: 0.1; kg
